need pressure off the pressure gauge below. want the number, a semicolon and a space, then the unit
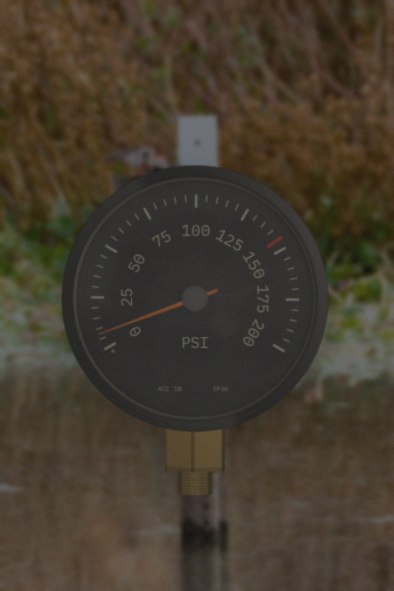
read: 7.5; psi
